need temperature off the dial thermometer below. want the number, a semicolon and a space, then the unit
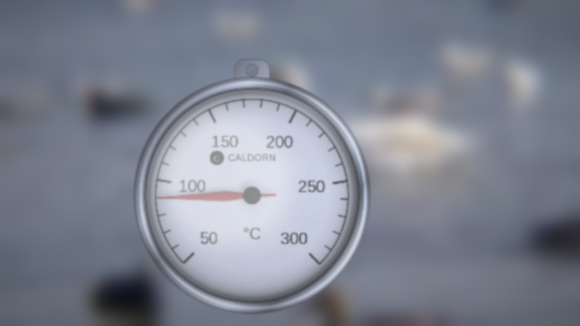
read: 90; °C
